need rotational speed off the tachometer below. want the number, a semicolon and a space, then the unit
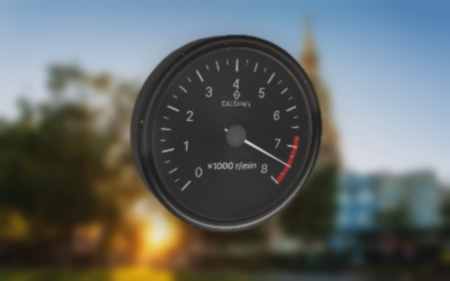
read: 7500; rpm
